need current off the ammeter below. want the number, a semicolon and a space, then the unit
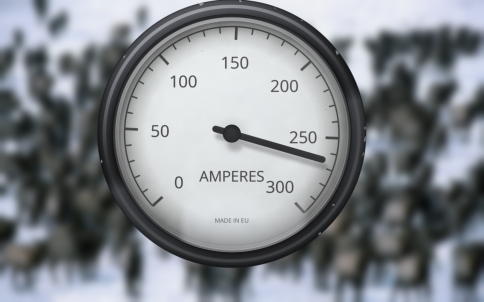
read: 265; A
